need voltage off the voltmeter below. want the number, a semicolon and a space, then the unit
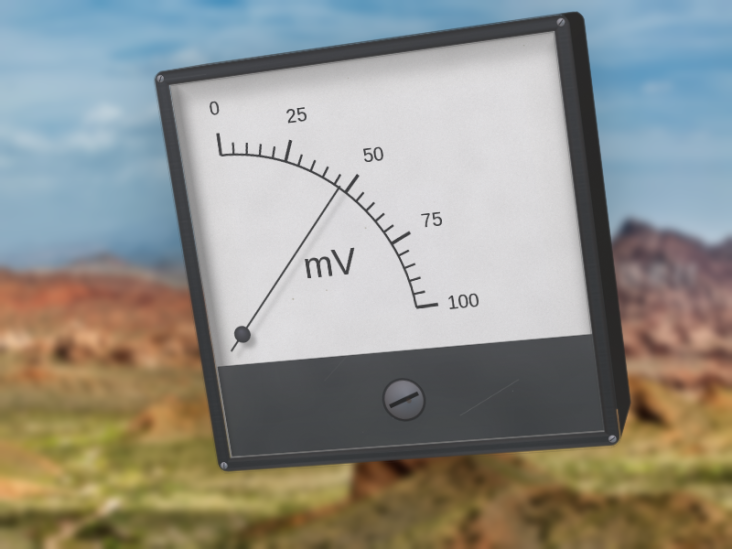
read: 47.5; mV
